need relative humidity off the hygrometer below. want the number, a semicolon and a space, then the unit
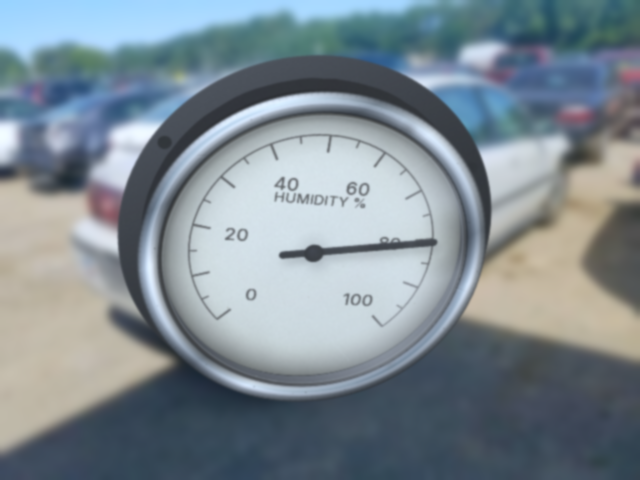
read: 80; %
